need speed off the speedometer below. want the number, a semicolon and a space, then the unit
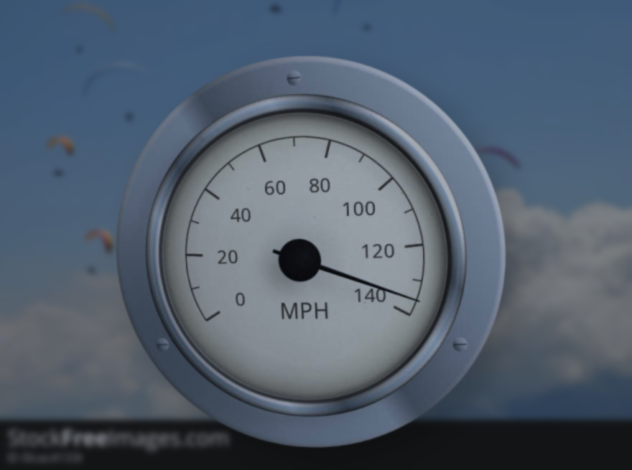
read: 135; mph
